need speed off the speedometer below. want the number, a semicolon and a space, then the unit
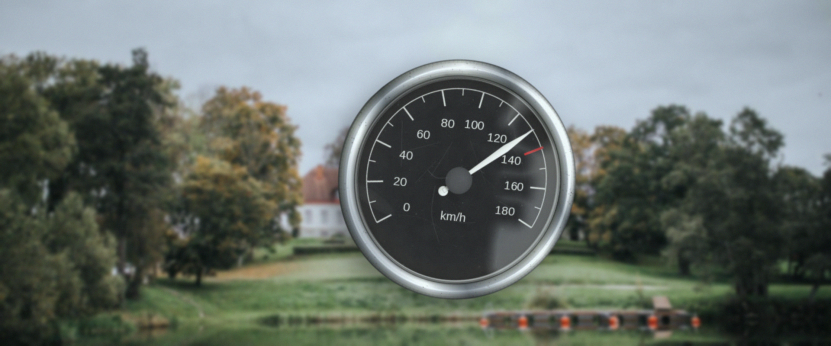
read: 130; km/h
